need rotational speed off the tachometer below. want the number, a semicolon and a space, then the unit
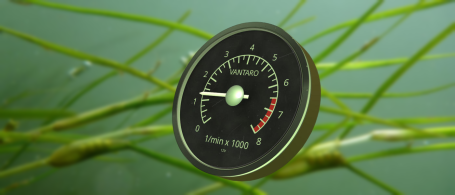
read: 1250; rpm
